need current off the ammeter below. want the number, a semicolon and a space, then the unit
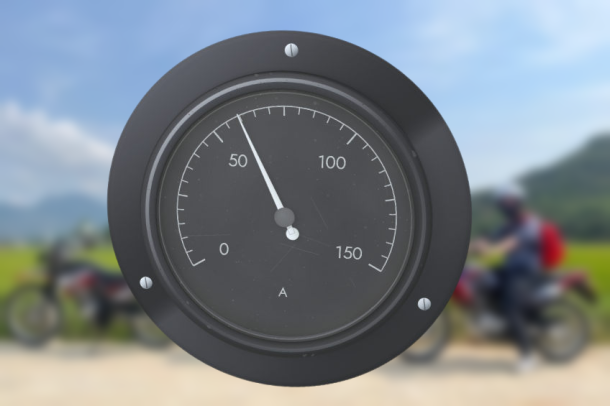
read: 60; A
